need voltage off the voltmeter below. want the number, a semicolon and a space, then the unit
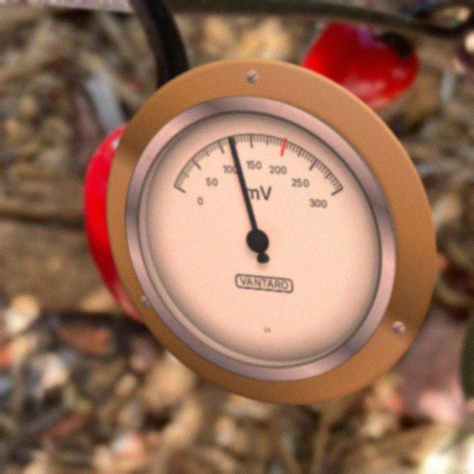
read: 125; mV
